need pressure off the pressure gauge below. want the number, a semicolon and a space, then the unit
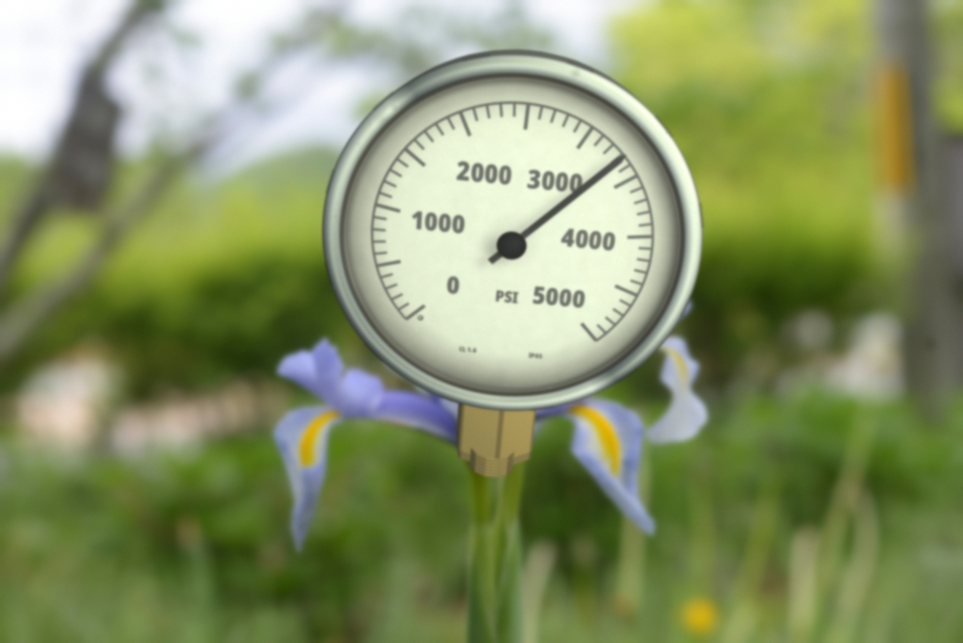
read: 3300; psi
